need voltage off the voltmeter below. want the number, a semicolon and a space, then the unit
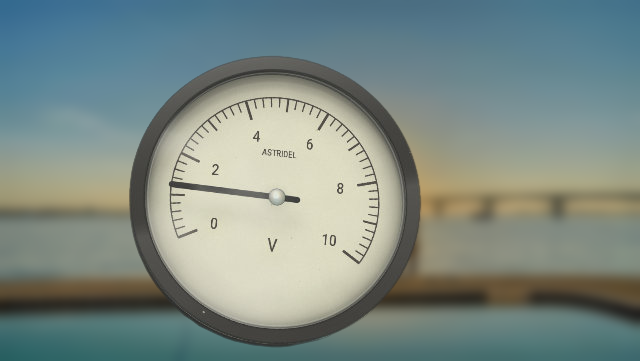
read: 1.2; V
